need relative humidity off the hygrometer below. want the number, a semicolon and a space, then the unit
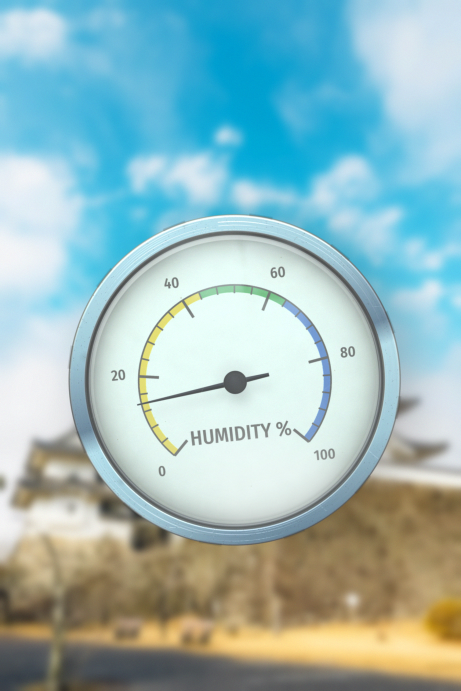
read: 14; %
